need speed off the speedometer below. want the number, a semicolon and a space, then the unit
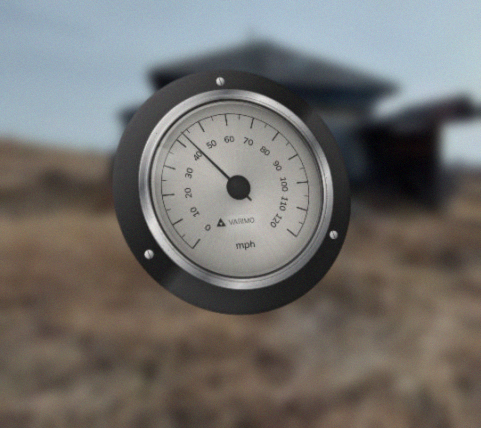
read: 42.5; mph
